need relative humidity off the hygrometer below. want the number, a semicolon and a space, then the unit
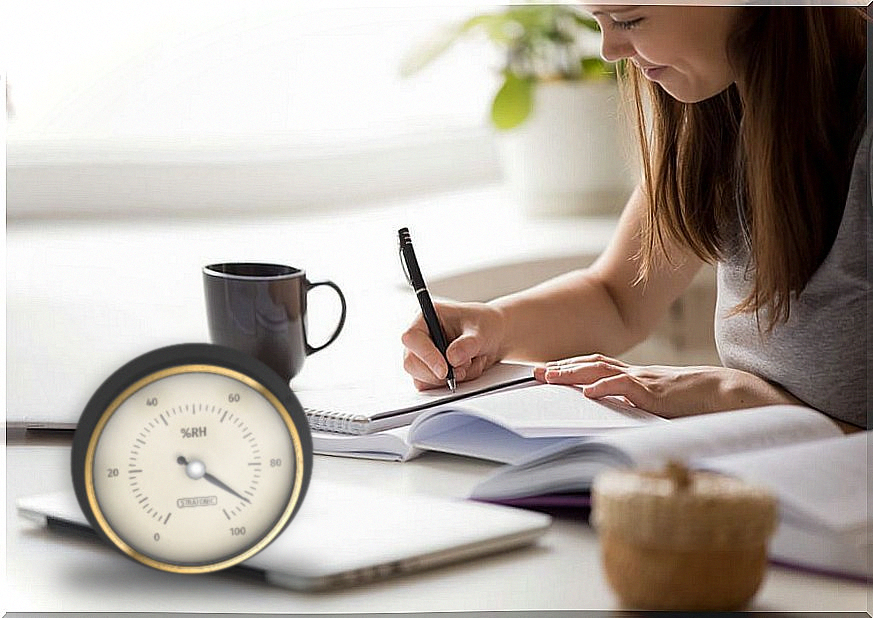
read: 92; %
